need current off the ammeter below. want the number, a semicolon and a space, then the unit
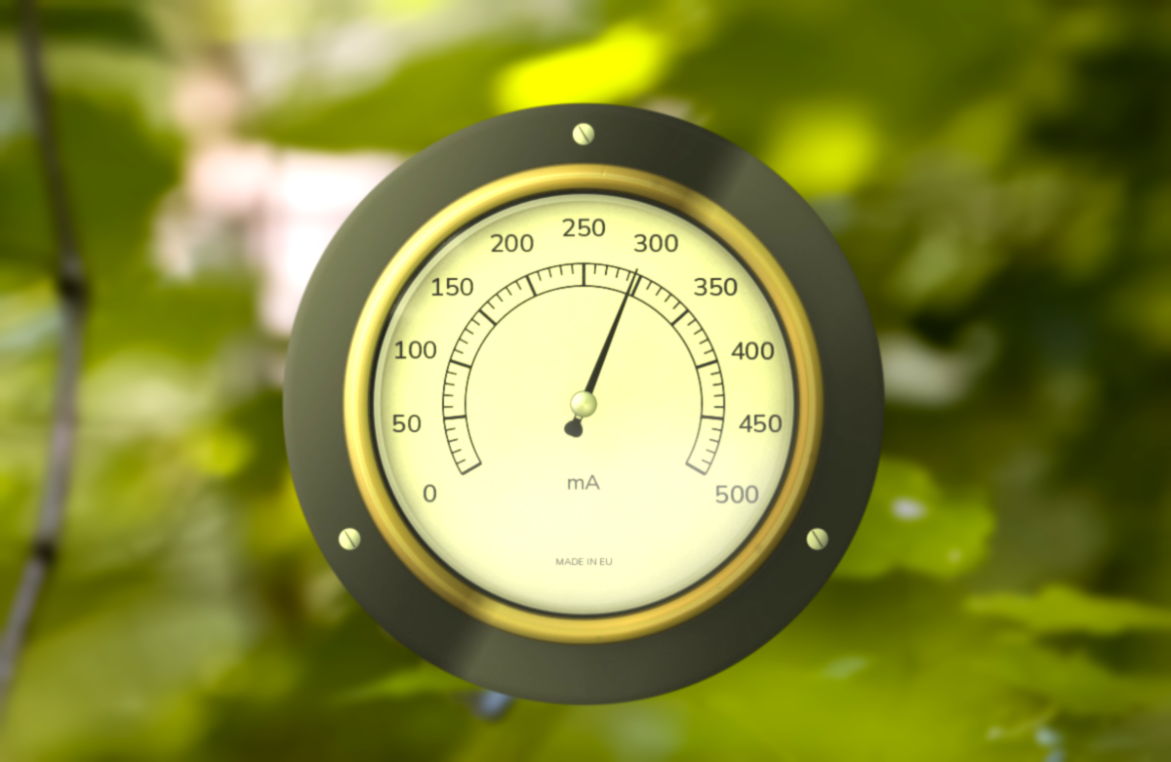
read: 295; mA
